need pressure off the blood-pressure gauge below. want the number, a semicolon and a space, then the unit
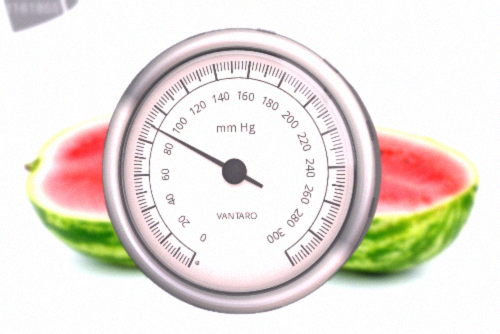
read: 90; mmHg
